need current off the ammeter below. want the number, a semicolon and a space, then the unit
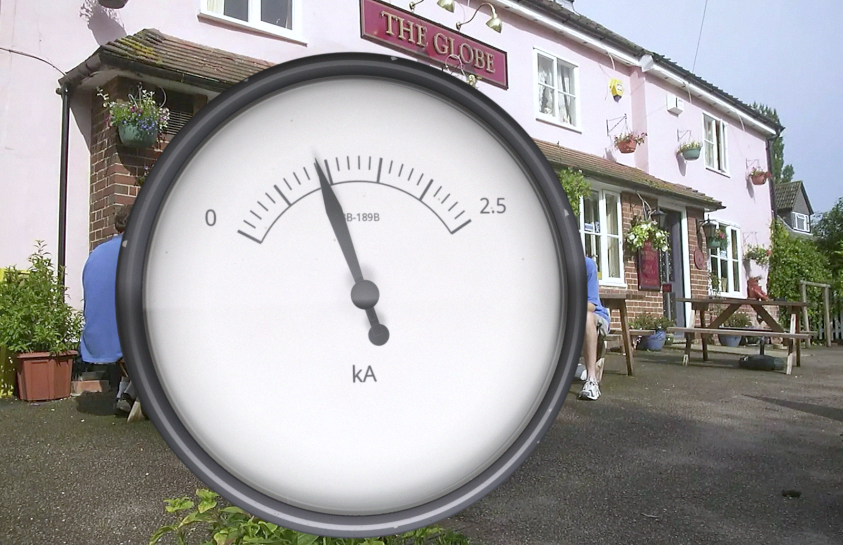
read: 0.9; kA
